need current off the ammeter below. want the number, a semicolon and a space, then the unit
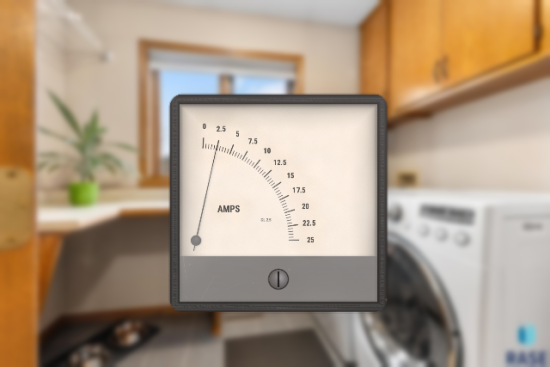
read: 2.5; A
